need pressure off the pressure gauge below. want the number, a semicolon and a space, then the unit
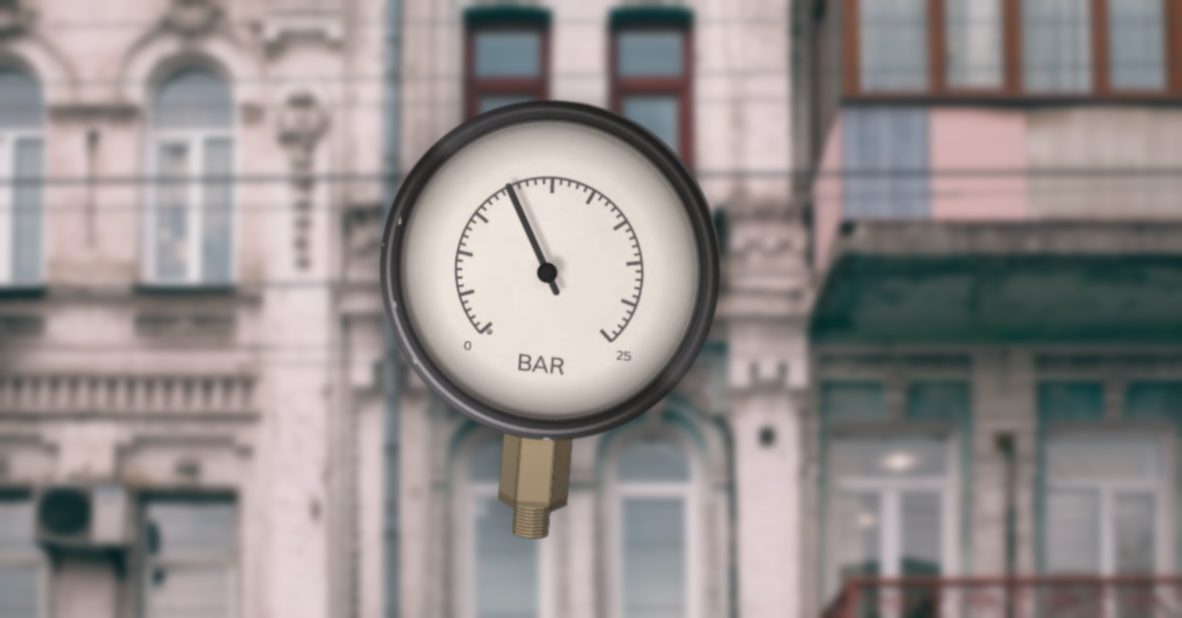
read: 10; bar
